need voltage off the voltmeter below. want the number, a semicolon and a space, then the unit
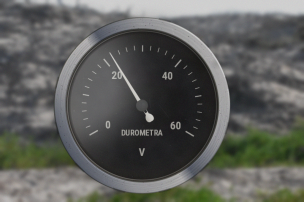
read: 22; V
